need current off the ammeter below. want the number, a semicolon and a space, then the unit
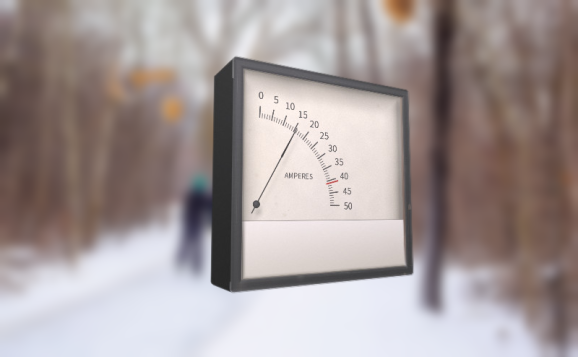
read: 15; A
